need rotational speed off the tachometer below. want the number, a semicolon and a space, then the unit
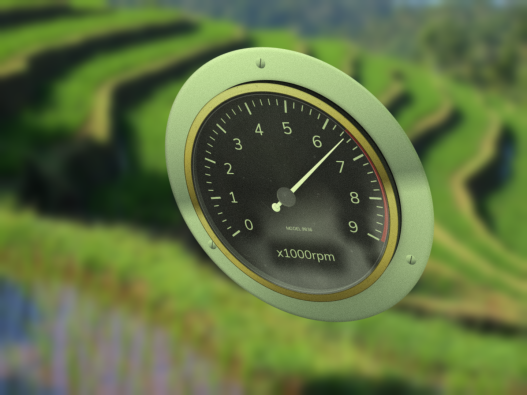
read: 6500; rpm
